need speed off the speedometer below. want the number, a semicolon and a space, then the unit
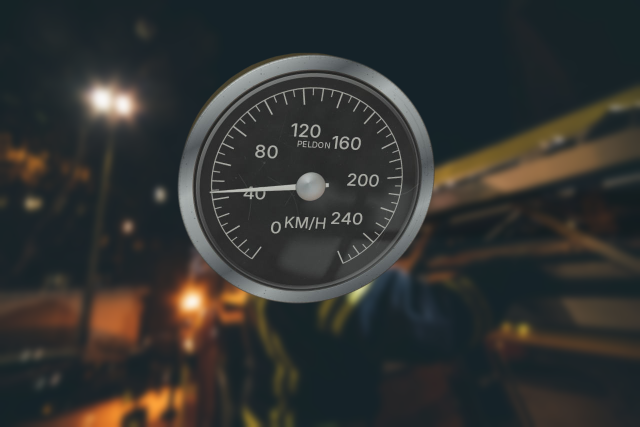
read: 45; km/h
